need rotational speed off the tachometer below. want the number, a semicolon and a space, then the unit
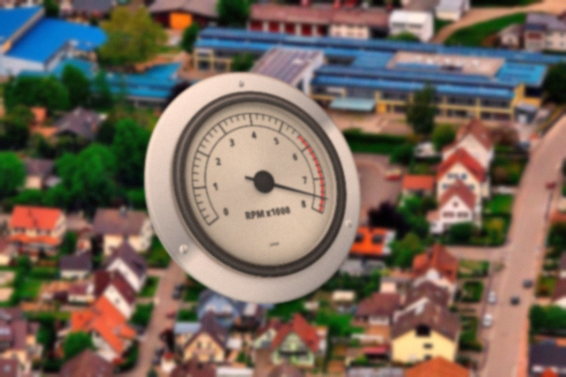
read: 7600; rpm
